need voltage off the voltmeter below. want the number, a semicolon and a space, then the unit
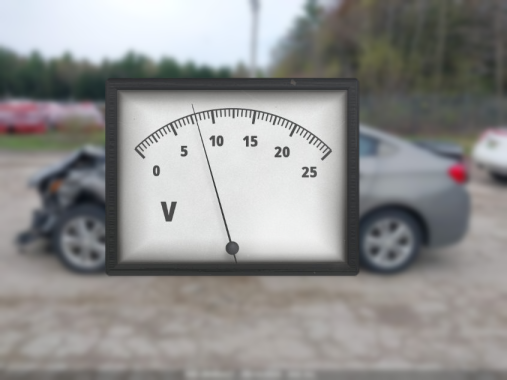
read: 8; V
